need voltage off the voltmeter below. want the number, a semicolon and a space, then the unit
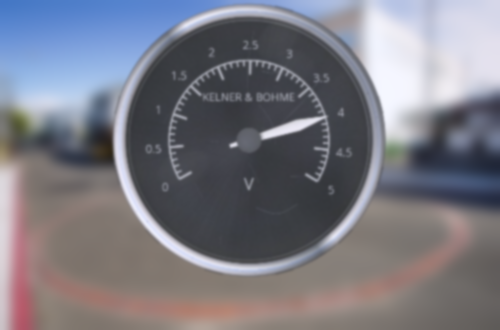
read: 4; V
